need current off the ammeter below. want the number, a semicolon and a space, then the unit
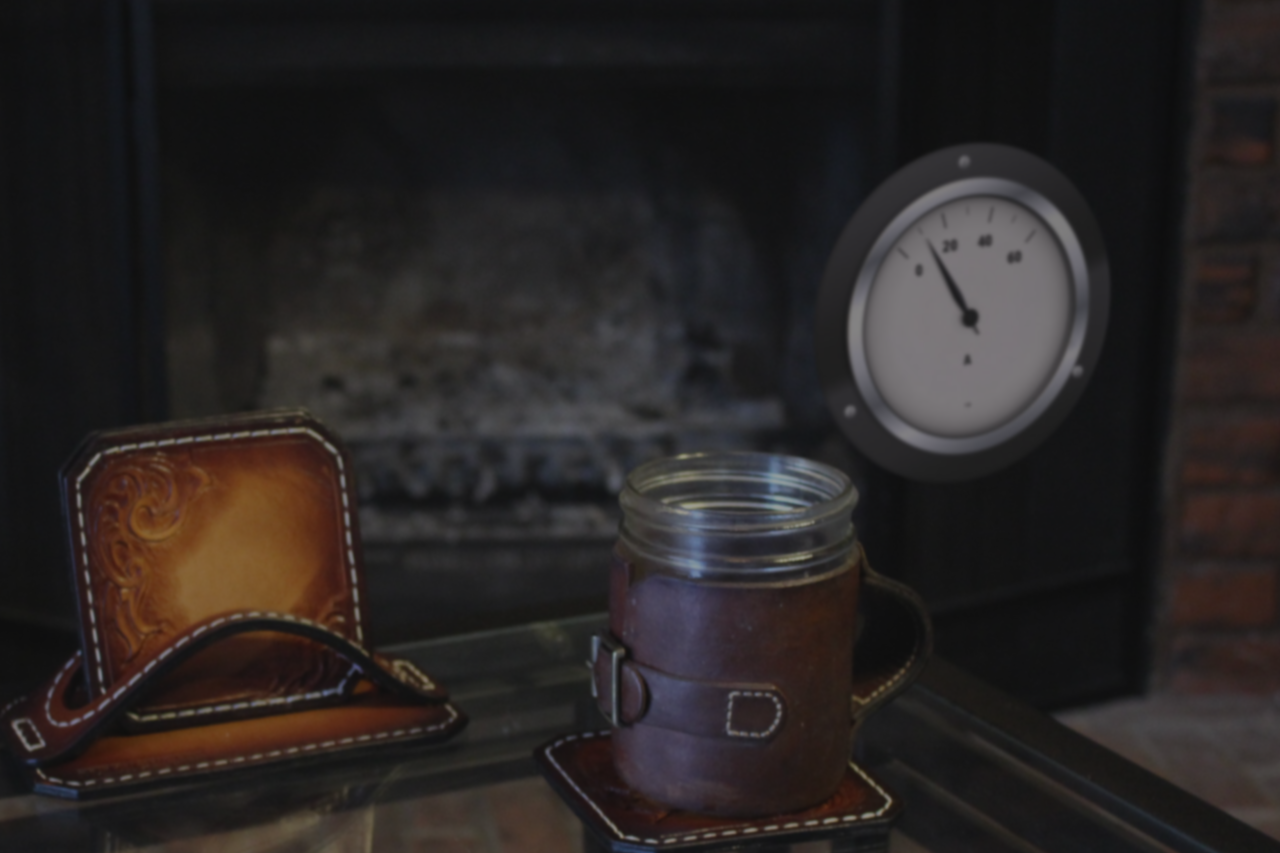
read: 10; A
